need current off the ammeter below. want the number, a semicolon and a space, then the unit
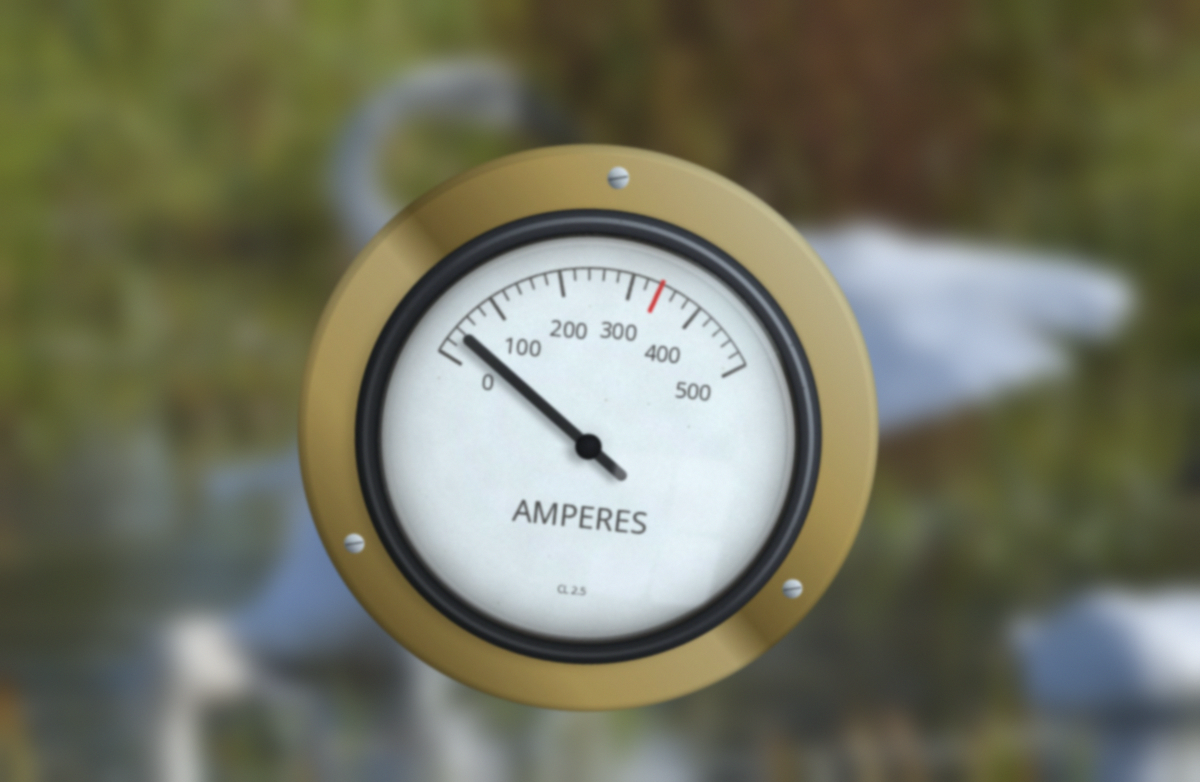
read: 40; A
